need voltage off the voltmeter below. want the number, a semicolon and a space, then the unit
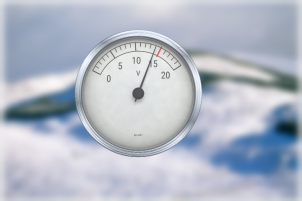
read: 14; V
